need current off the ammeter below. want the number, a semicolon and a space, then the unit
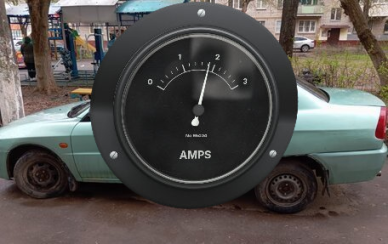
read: 1.8; A
